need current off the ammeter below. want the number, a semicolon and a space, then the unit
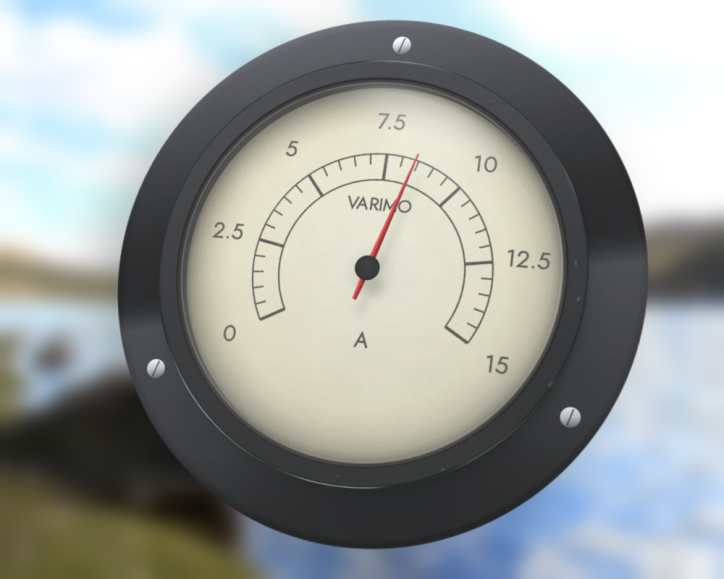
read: 8.5; A
